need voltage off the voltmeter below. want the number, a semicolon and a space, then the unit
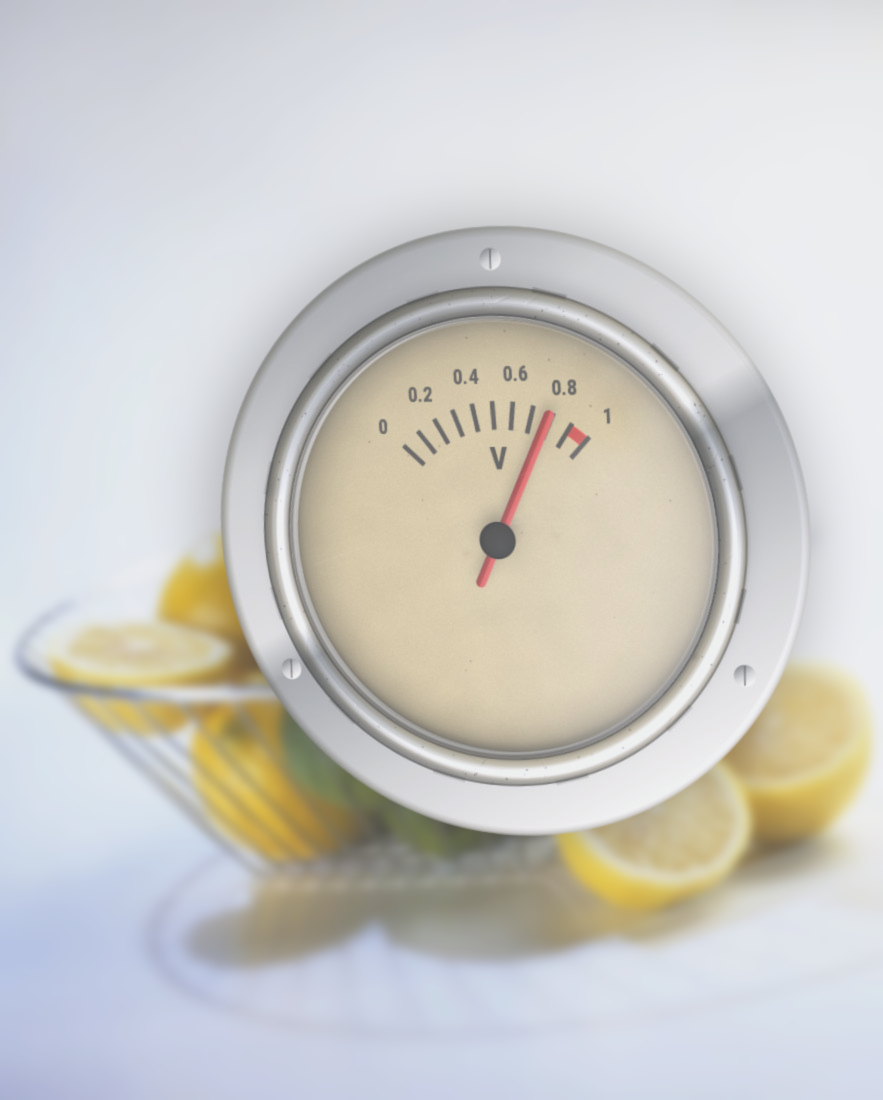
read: 0.8; V
